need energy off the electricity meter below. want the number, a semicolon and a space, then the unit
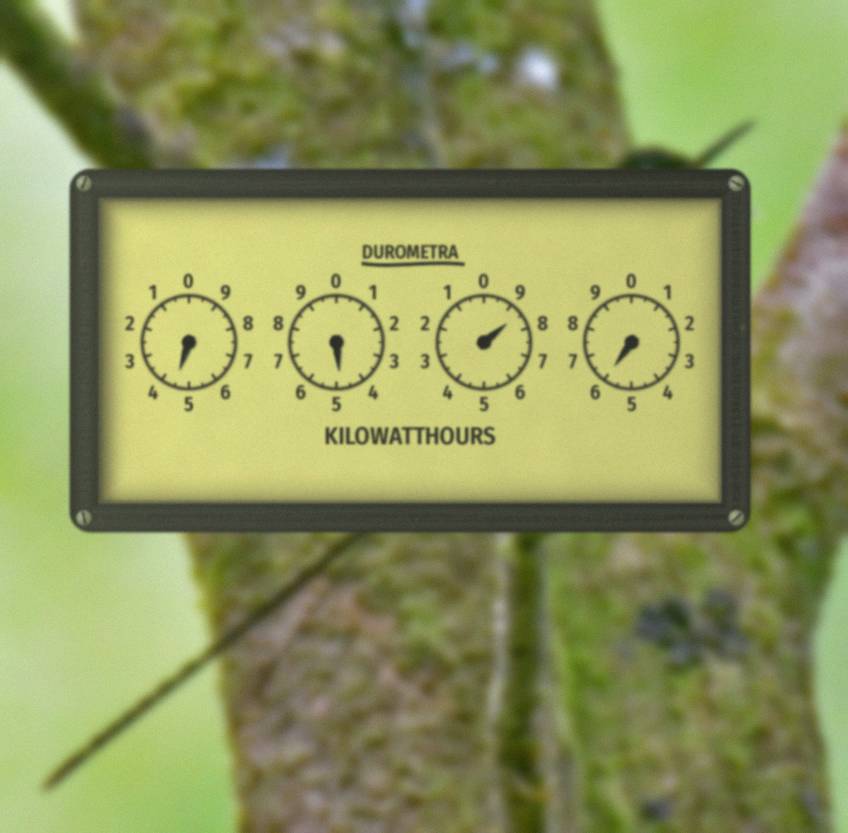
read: 4486; kWh
